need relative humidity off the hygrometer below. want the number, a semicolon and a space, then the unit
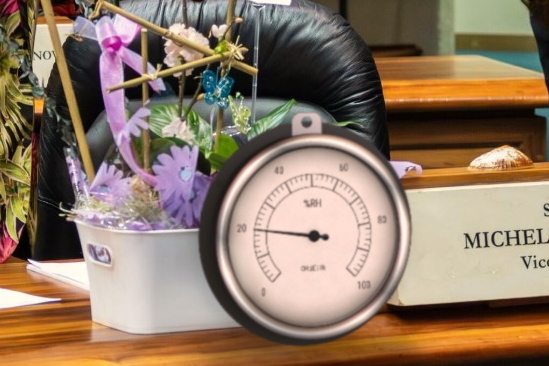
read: 20; %
